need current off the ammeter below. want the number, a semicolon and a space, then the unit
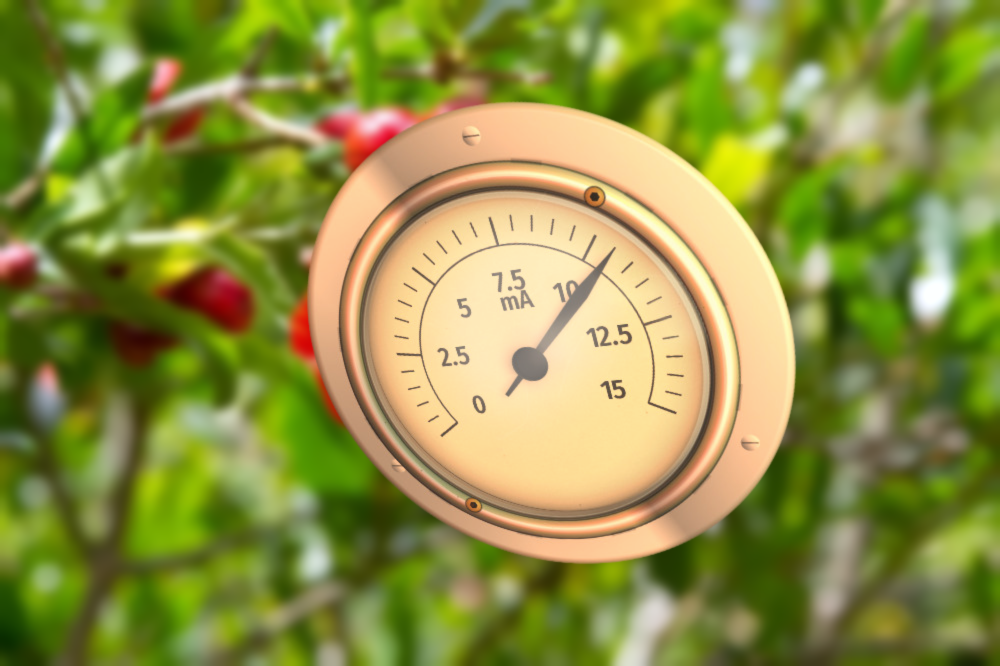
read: 10.5; mA
